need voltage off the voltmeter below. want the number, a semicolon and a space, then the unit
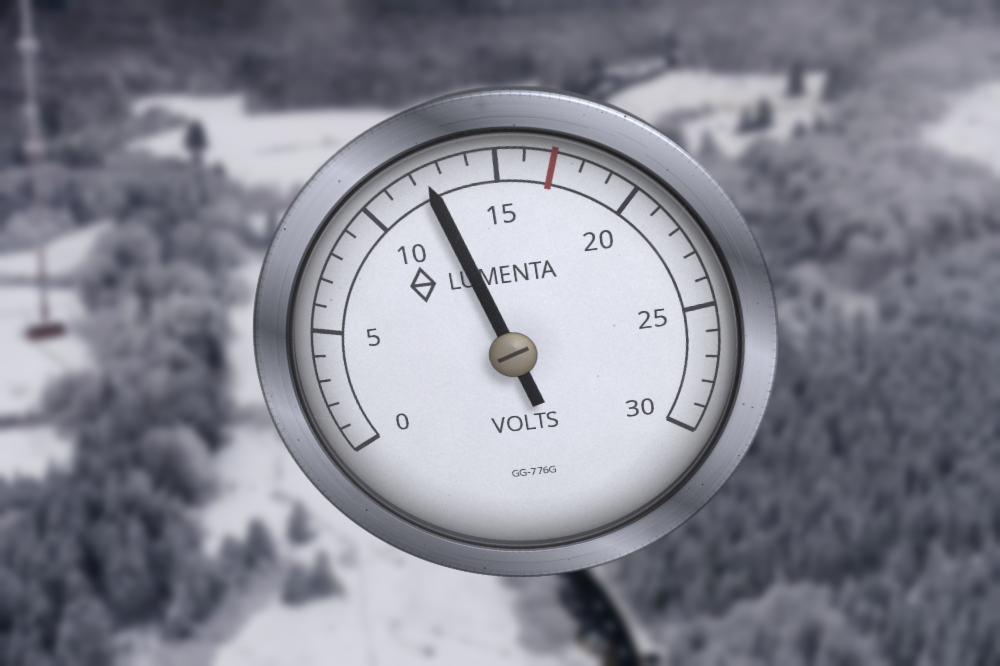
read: 12.5; V
